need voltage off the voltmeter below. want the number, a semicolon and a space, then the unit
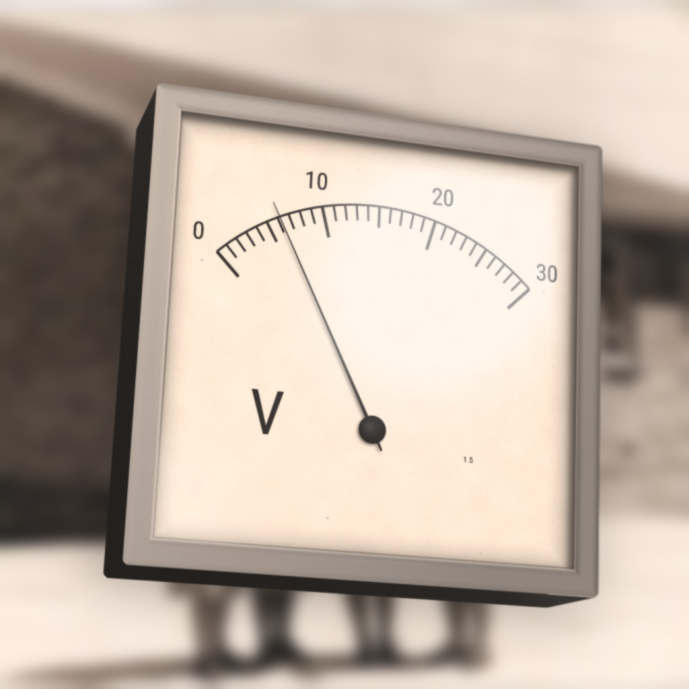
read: 6; V
